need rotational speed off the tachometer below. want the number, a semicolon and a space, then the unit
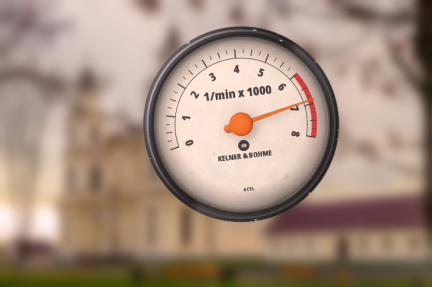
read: 6875; rpm
